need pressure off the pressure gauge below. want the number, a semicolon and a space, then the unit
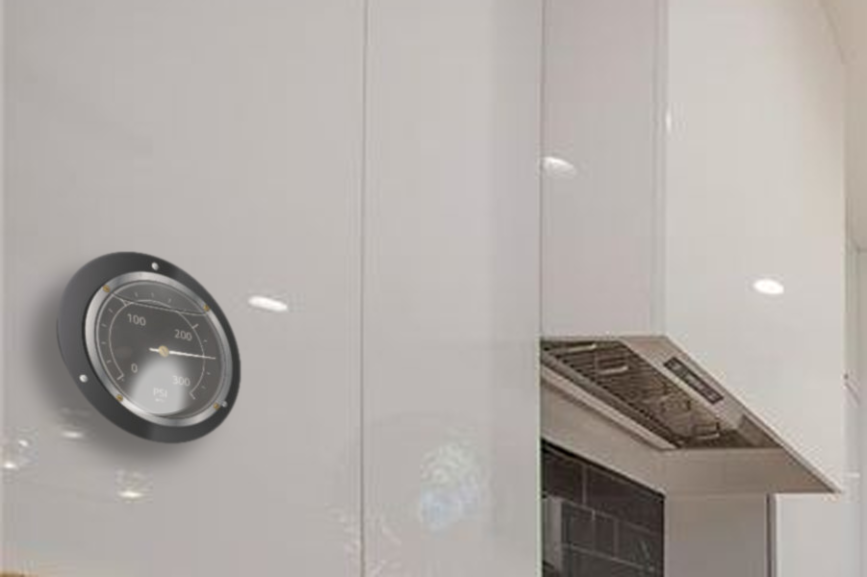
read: 240; psi
